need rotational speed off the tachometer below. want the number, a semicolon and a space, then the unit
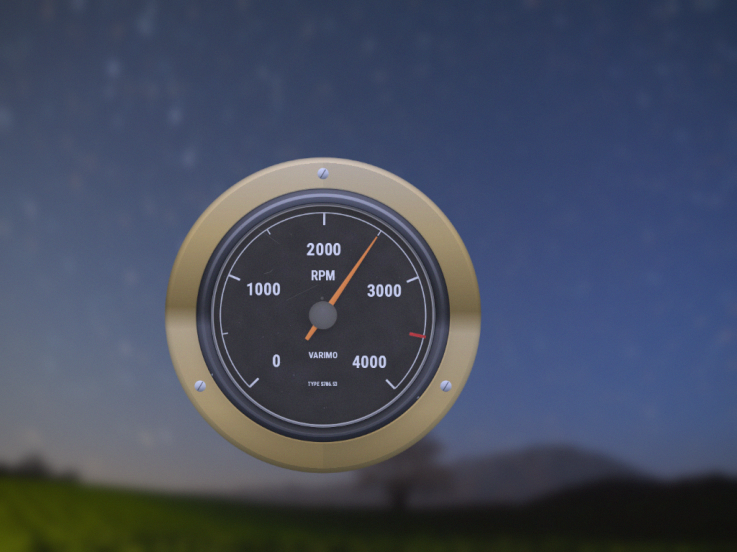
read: 2500; rpm
